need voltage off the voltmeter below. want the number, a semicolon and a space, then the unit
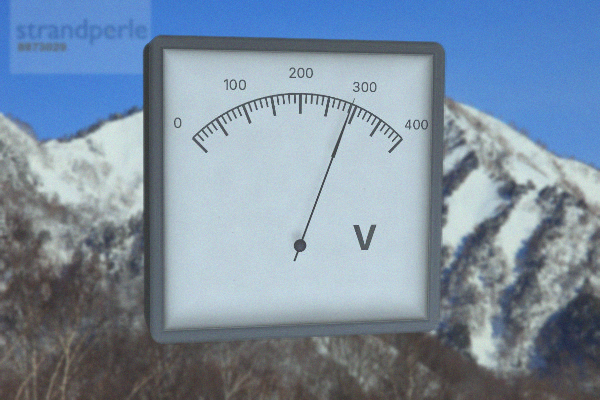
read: 290; V
